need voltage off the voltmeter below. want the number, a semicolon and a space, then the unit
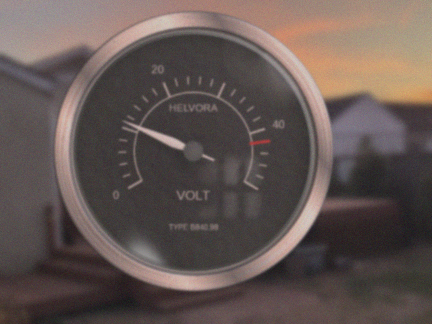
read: 11; V
